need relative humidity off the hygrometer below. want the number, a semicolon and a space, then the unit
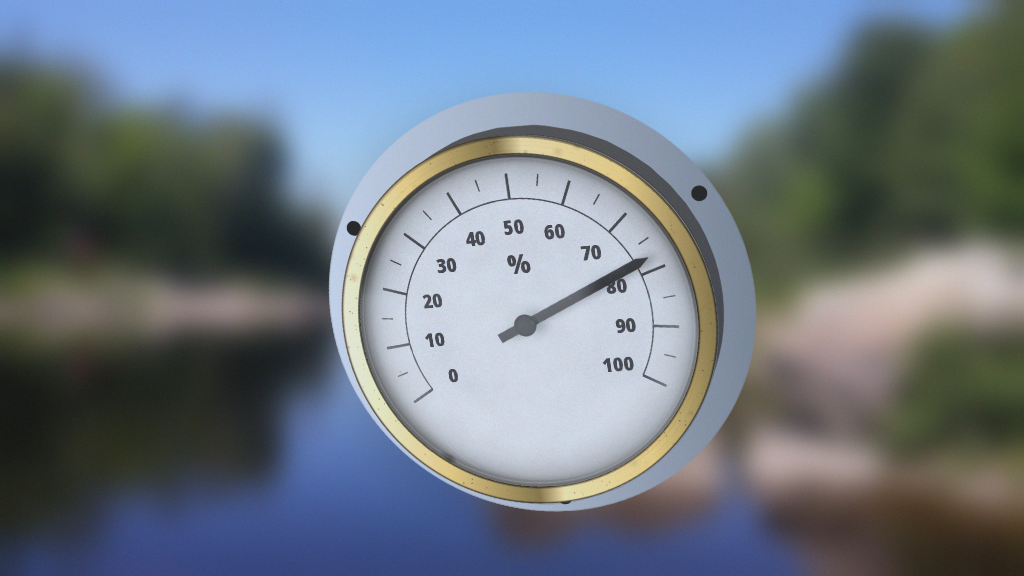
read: 77.5; %
